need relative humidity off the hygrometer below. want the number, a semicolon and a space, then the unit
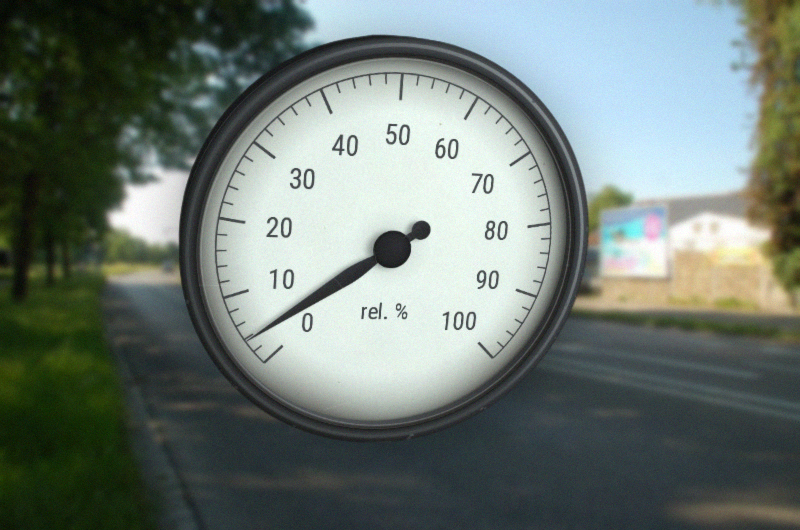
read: 4; %
